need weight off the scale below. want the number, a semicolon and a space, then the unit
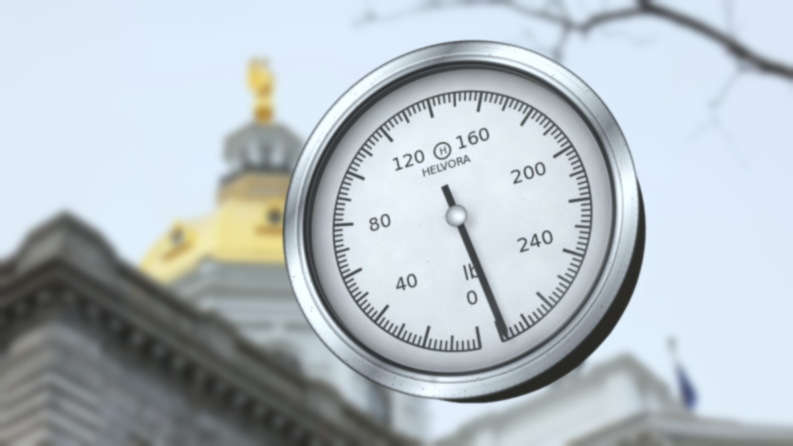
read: 278; lb
